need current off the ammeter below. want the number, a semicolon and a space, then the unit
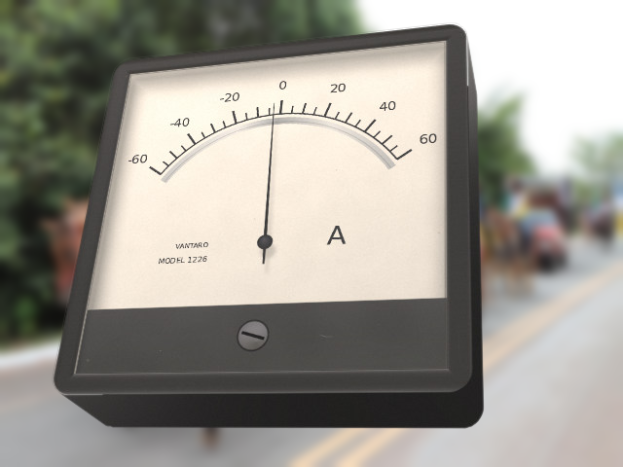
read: -2.5; A
